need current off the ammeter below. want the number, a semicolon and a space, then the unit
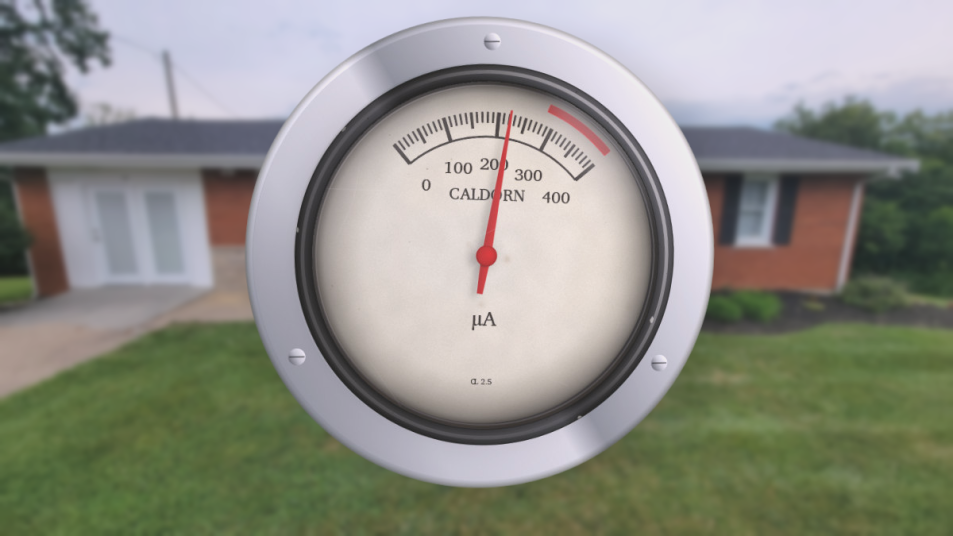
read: 220; µA
